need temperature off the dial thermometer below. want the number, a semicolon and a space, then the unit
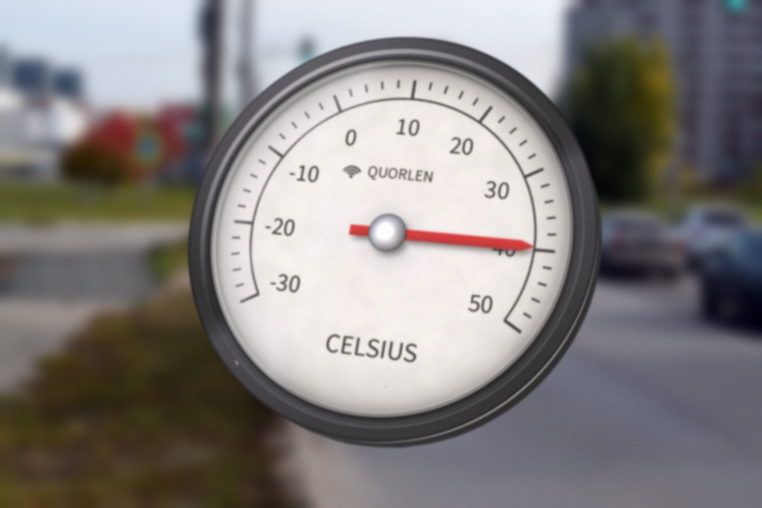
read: 40; °C
